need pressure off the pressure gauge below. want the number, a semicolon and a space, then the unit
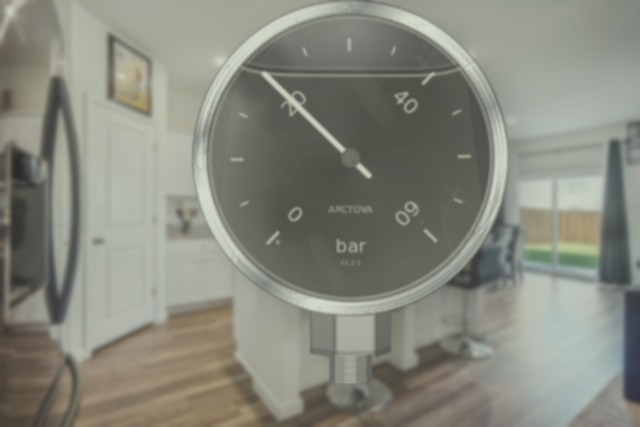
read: 20; bar
